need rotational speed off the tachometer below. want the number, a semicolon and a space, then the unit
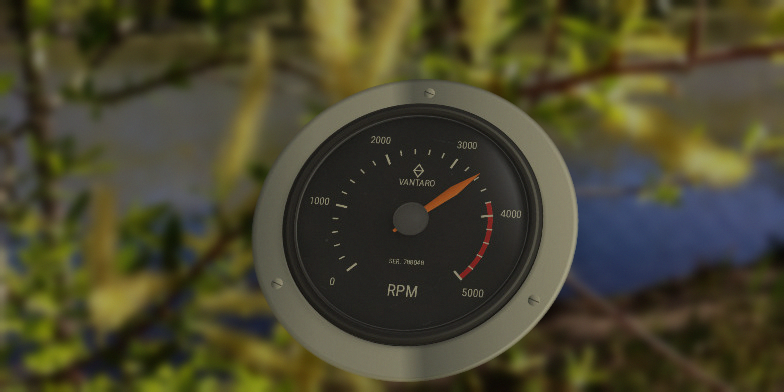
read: 3400; rpm
